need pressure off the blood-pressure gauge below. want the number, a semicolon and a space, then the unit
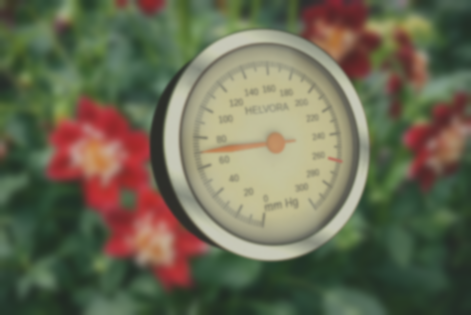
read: 70; mmHg
